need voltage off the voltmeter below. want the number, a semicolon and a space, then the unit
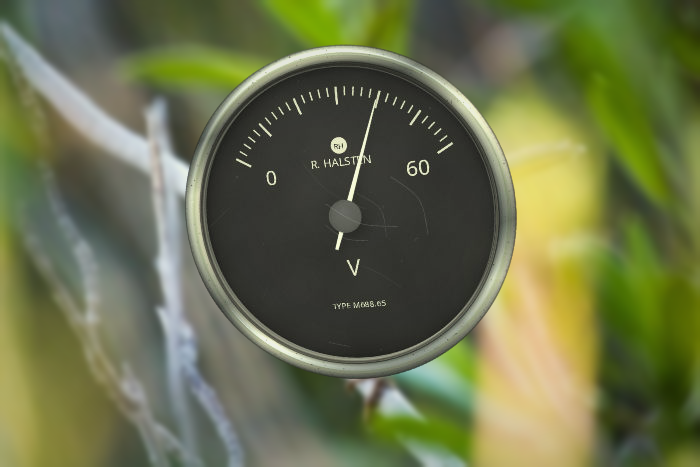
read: 40; V
